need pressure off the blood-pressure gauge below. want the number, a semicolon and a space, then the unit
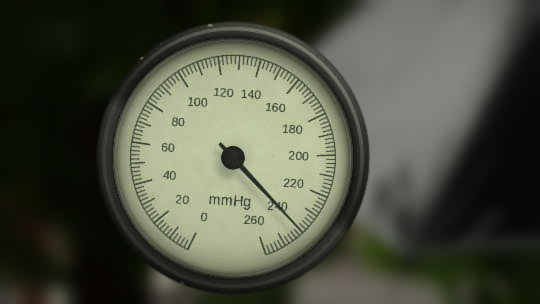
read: 240; mmHg
